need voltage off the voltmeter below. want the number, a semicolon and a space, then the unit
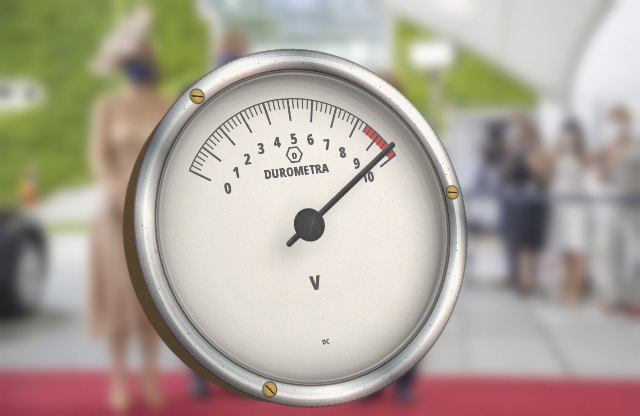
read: 9.6; V
